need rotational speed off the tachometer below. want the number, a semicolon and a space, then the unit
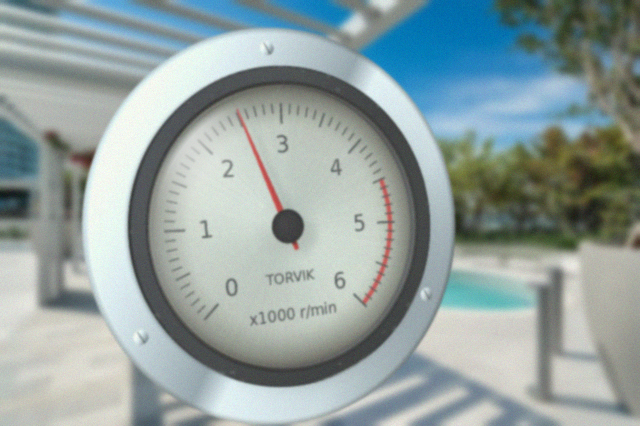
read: 2500; rpm
